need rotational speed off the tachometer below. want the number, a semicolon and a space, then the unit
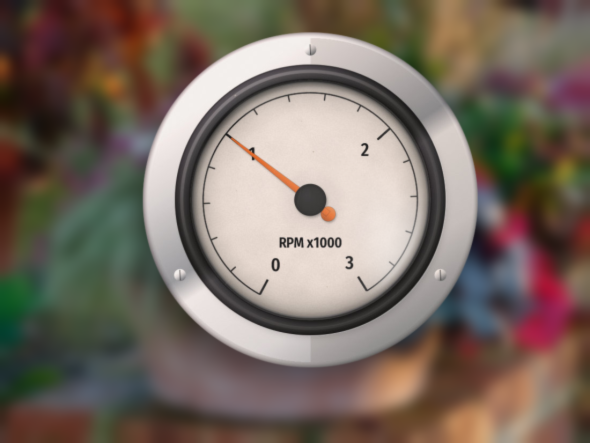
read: 1000; rpm
